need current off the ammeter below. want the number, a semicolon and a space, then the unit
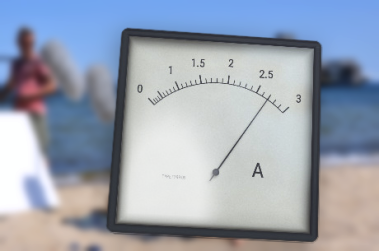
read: 2.7; A
